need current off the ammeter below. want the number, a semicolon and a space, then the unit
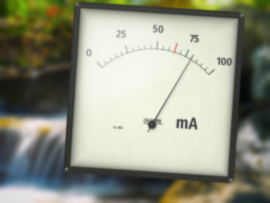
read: 80; mA
